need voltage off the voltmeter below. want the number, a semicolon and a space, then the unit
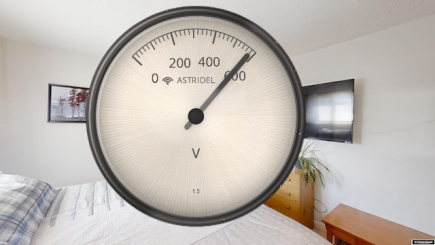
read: 580; V
